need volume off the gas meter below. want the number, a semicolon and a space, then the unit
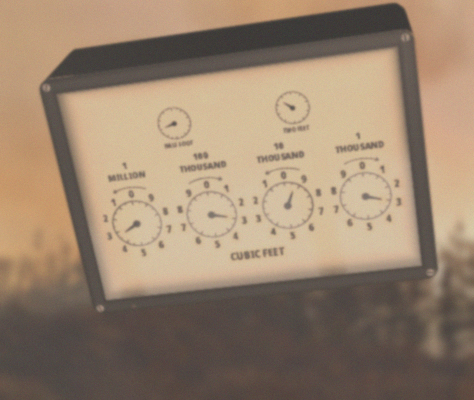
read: 329300; ft³
